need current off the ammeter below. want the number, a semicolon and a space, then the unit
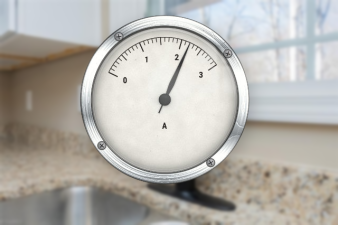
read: 2.2; A
